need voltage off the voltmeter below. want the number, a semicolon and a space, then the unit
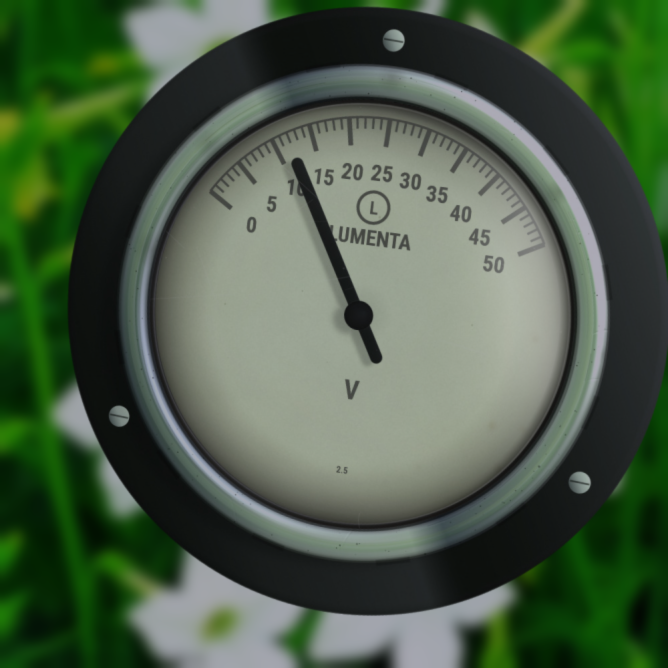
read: 12; V
